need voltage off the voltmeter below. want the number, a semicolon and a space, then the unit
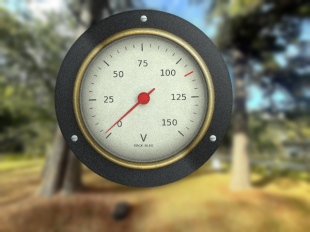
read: 2.5; V
